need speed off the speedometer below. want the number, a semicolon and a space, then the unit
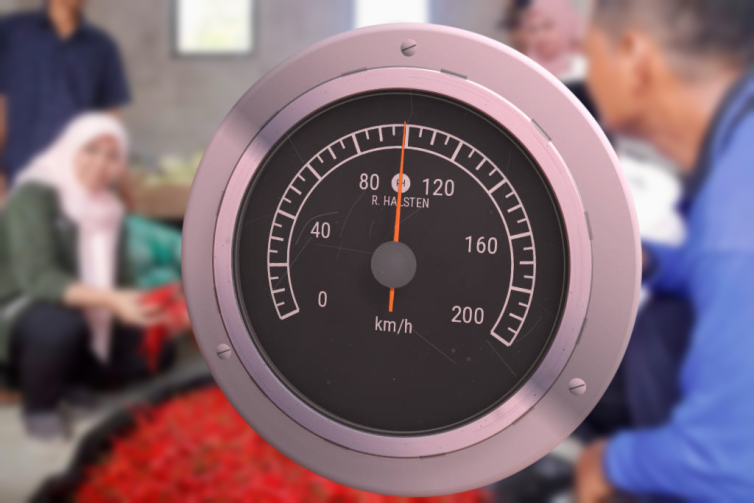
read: 100; km/h
